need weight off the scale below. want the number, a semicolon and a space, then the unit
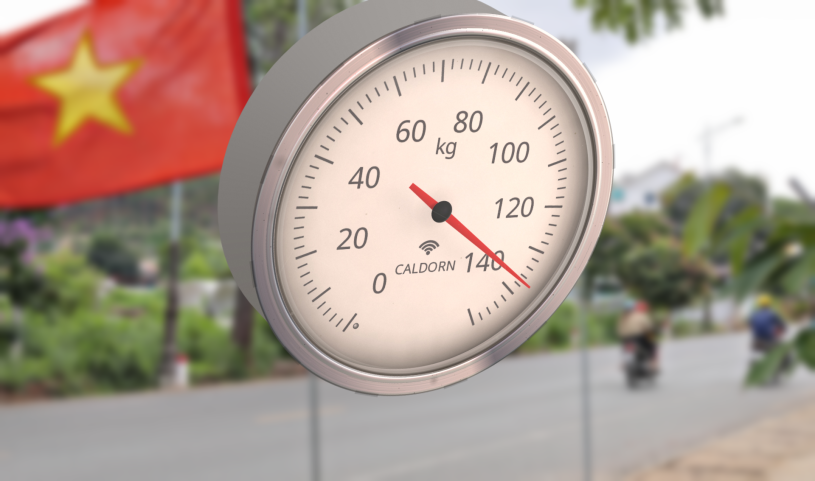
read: 137; kg
